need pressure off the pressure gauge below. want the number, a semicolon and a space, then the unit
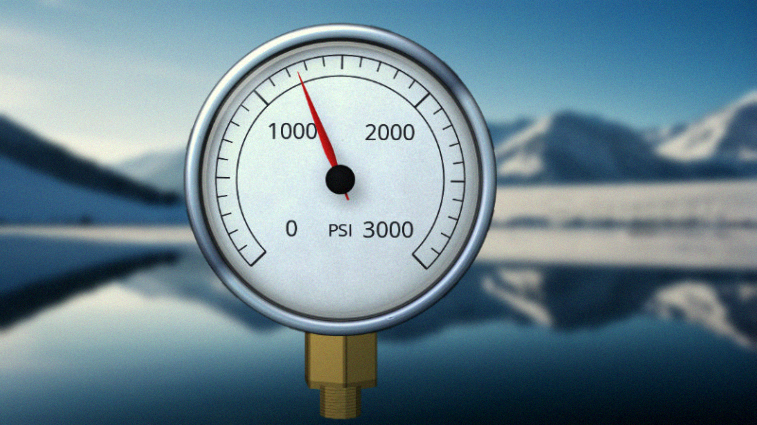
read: 1250; psi
